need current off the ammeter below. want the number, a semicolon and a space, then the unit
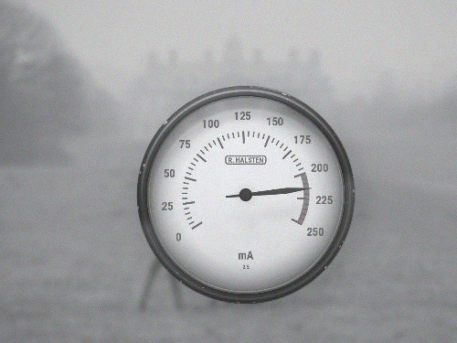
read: 215; mA
